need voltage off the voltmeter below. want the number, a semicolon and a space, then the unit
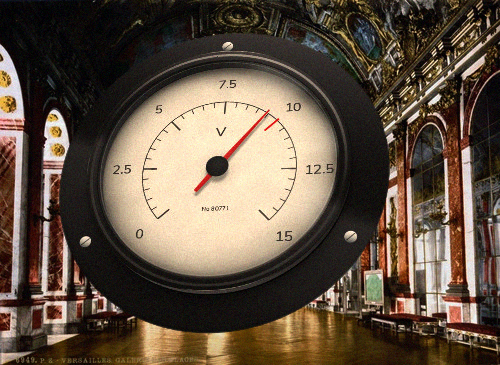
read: 9.5; V
